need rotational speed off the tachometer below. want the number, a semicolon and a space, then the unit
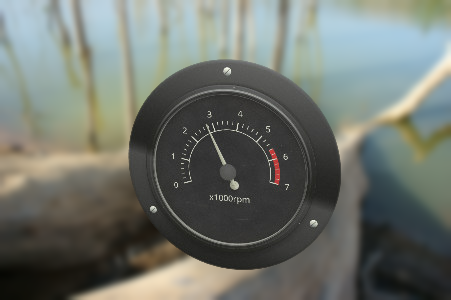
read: 2800; rpm
